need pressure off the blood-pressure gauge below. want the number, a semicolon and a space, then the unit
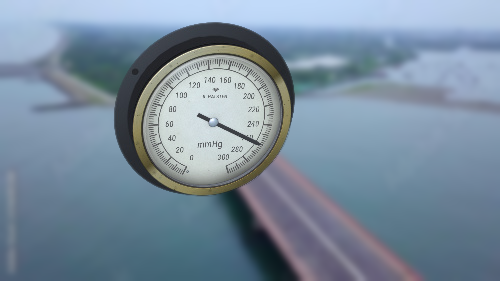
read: 260; mmHg
